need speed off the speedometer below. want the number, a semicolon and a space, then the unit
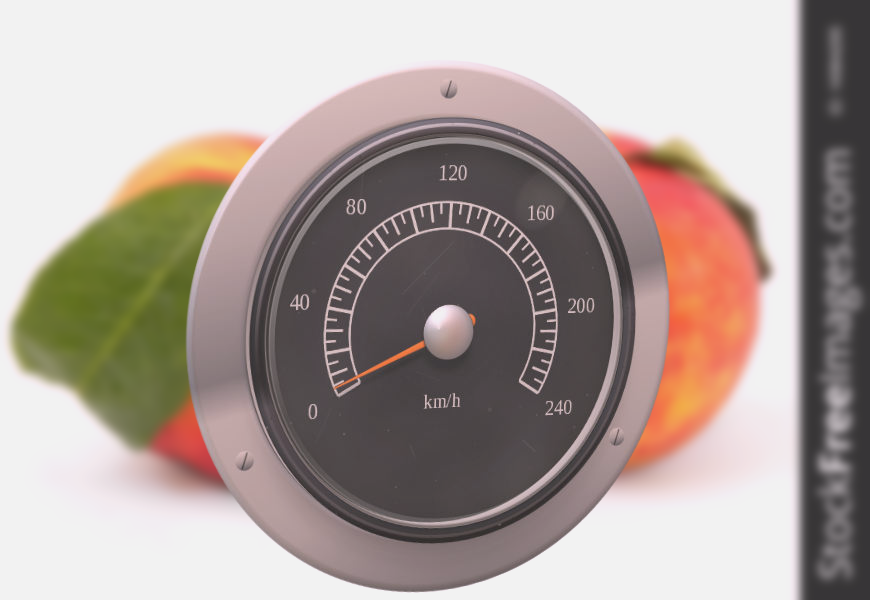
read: 5; km/h
